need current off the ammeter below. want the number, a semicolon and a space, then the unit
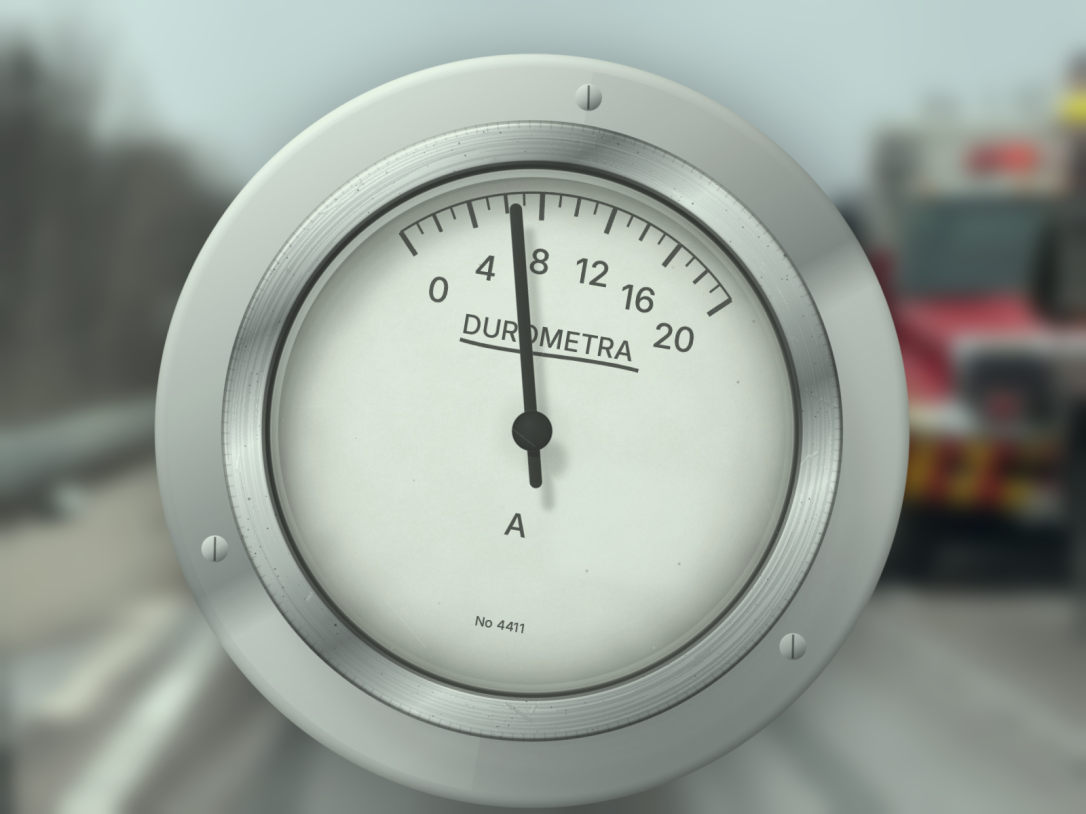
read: 6.5; A
